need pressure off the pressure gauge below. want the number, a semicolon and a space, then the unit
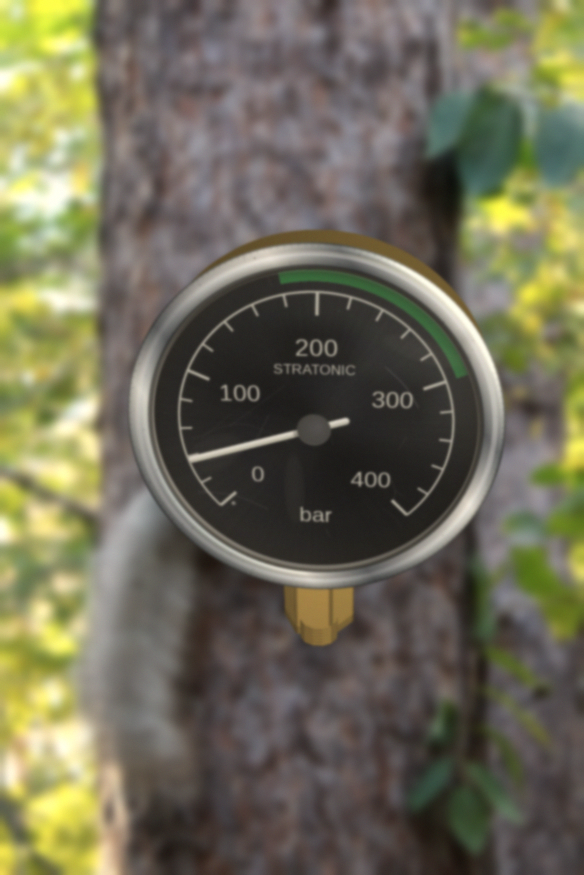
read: 40; bar
